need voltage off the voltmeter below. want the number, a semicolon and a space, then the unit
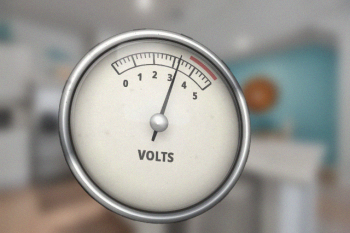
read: 3.2; V
